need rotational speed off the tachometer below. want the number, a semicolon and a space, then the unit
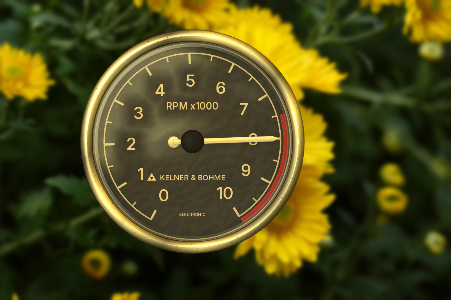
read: 8000; rpm
